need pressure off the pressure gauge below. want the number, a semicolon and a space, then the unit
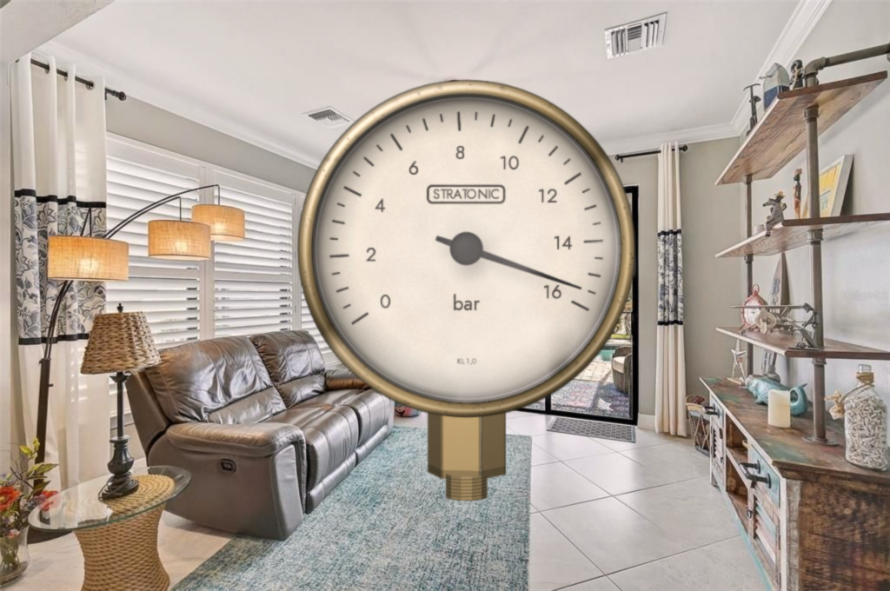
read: 15.5; bar
